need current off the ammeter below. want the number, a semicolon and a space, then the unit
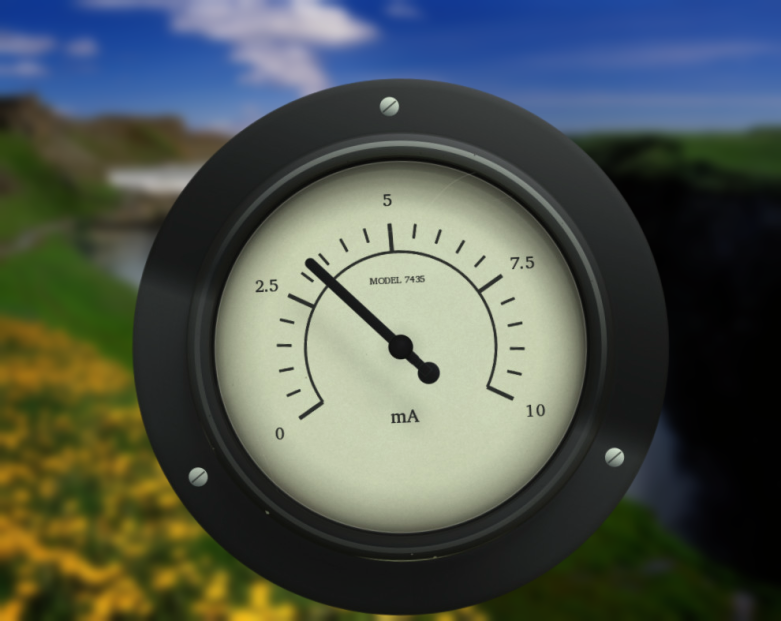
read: 3.25; mA
